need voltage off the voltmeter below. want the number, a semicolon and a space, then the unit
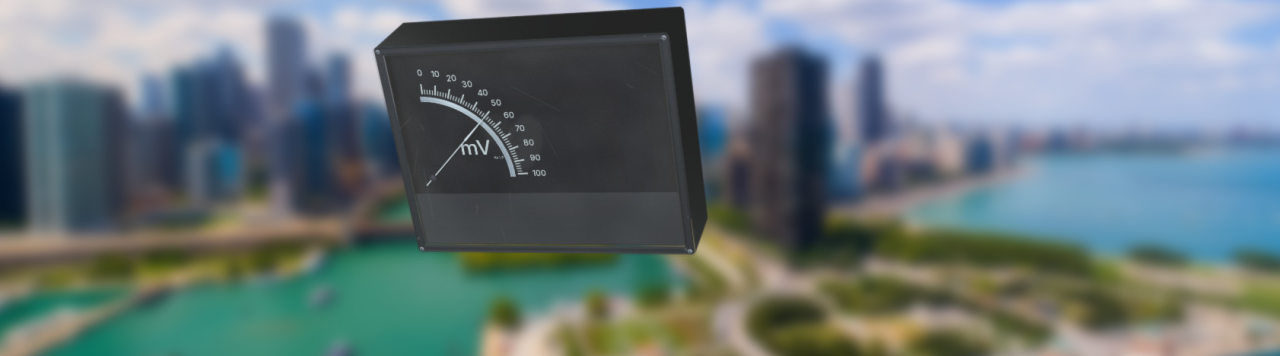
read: 50; mV
